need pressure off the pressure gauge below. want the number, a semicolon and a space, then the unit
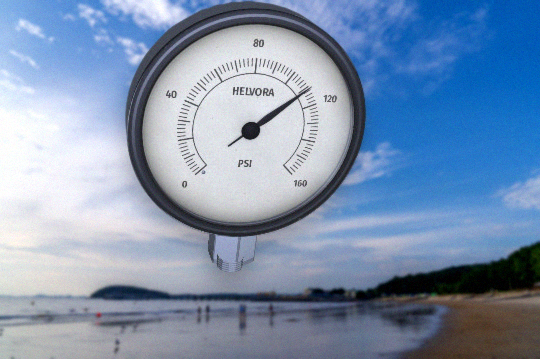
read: 110; psi
